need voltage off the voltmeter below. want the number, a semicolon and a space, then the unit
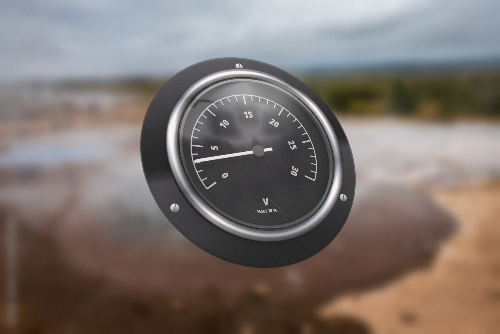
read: 3; V
